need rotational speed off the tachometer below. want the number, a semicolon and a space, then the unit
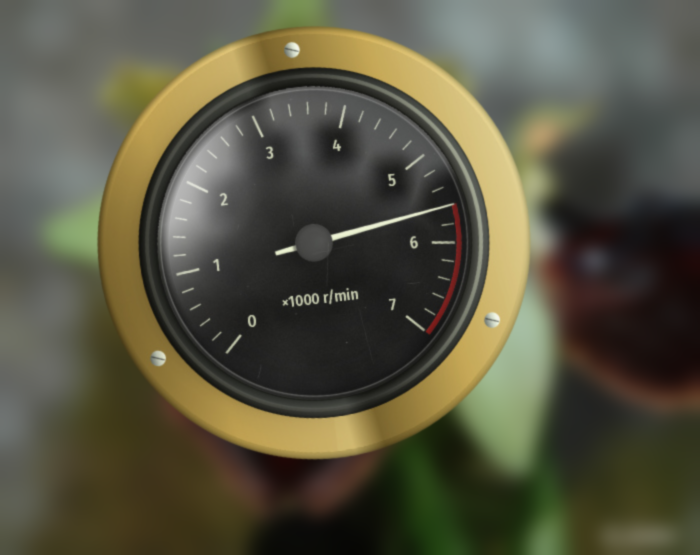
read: 5600; rpm
